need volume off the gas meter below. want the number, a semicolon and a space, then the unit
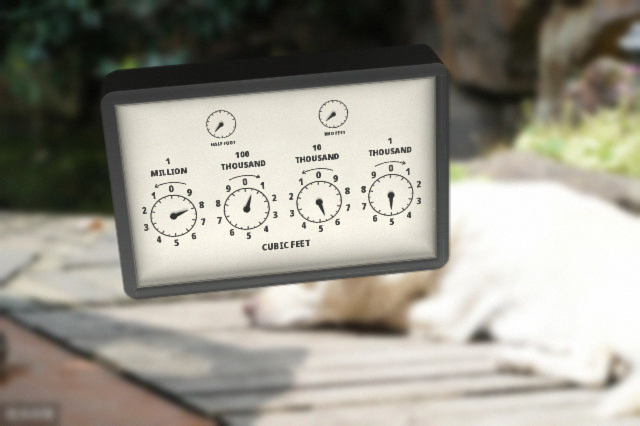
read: 805500; ft³
